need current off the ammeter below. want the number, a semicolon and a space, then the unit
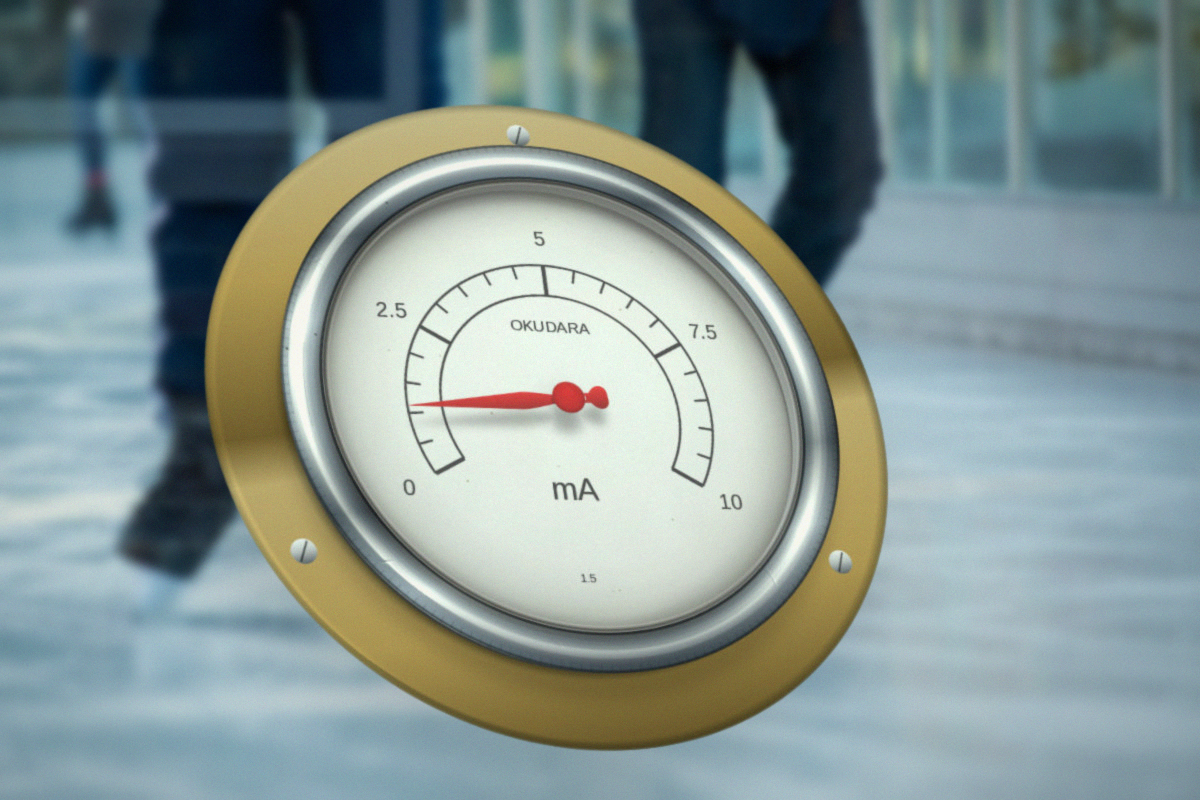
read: 1; mA
